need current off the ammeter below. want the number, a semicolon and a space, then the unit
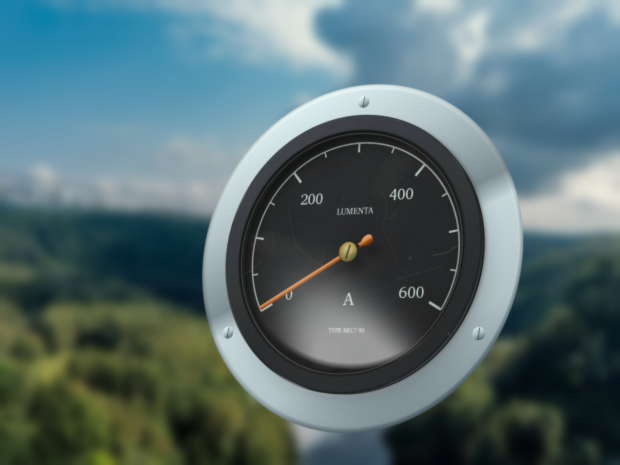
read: 0; A
